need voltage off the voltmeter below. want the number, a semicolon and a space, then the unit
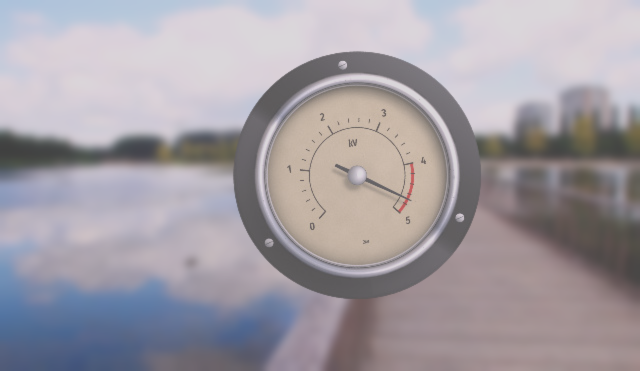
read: 4.7; kV
